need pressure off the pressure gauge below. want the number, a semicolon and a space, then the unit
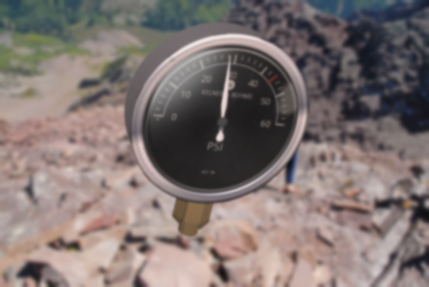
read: 28; psi
